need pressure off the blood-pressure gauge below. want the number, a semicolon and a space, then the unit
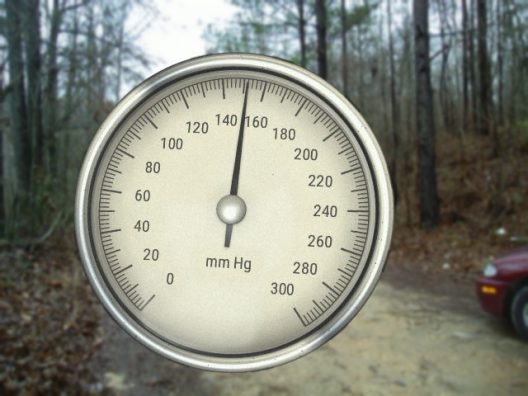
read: 152; mmHg
